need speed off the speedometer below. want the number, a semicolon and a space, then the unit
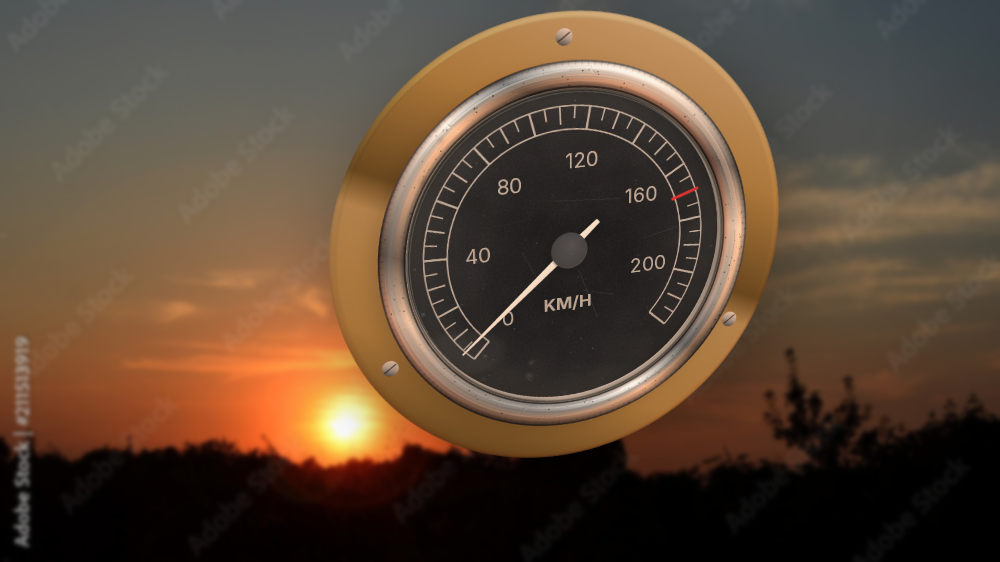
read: 5; km/h
